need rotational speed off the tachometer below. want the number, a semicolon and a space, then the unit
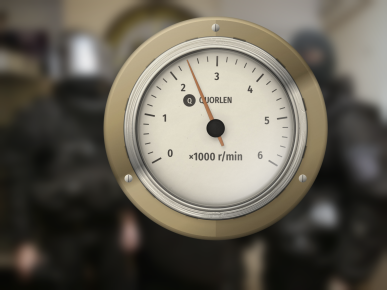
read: 2400; rpm
